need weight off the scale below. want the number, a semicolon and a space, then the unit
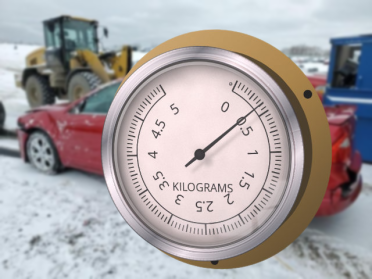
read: 0.4; kg
